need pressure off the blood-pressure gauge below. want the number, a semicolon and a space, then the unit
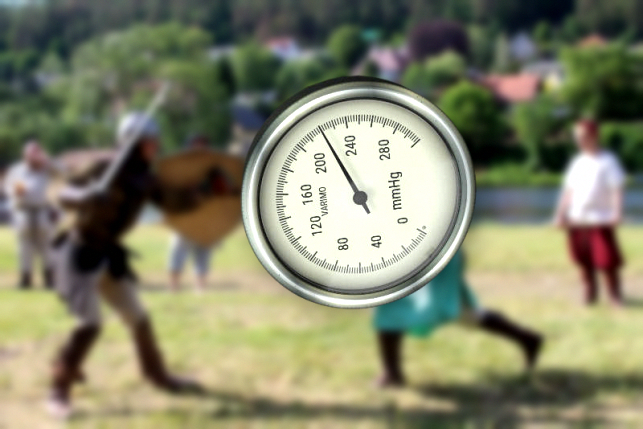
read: 220; mmHg
